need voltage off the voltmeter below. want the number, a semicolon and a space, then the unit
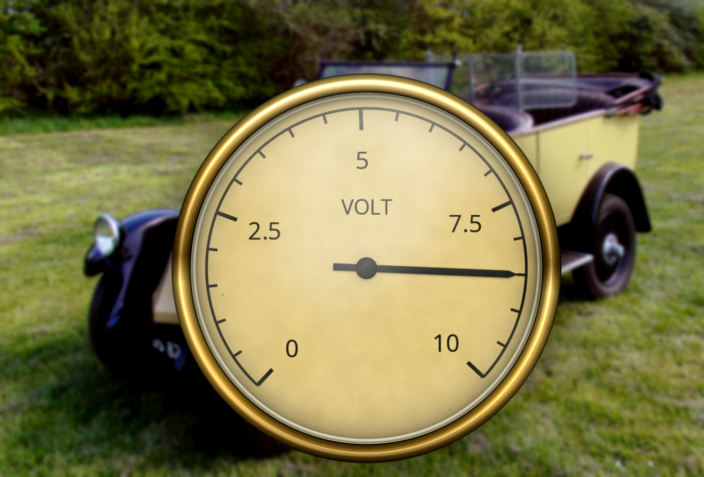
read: 8.5; V
